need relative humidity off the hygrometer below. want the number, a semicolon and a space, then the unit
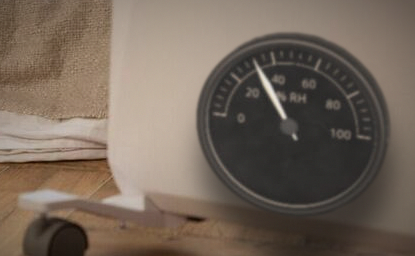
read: 32; %
